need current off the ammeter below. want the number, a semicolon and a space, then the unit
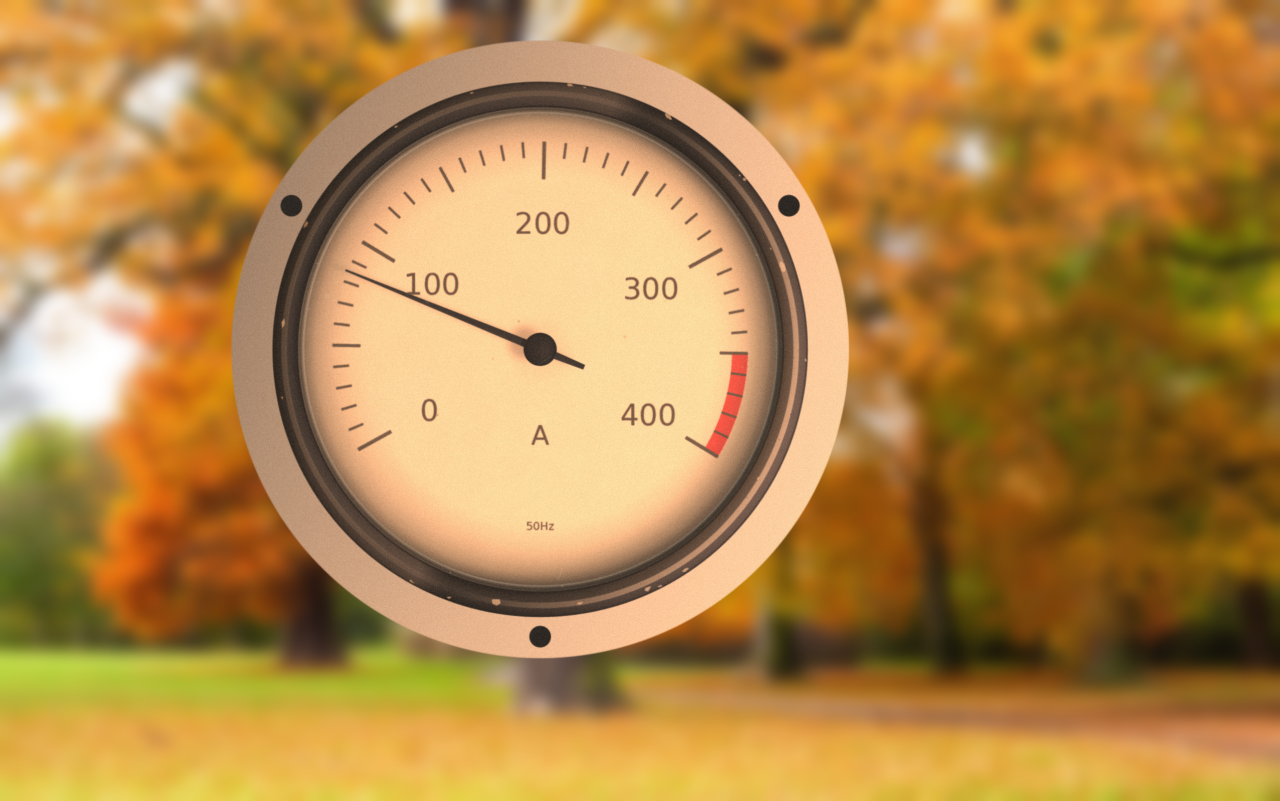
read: 85; A
